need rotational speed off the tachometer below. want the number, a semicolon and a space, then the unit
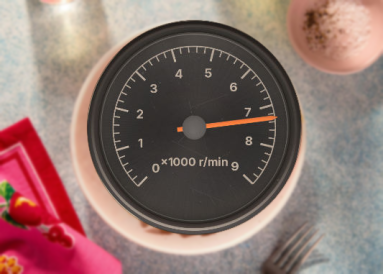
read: 7300; rpm
